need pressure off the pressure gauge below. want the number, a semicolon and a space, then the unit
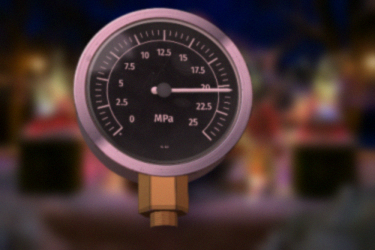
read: 20.5; MPa
